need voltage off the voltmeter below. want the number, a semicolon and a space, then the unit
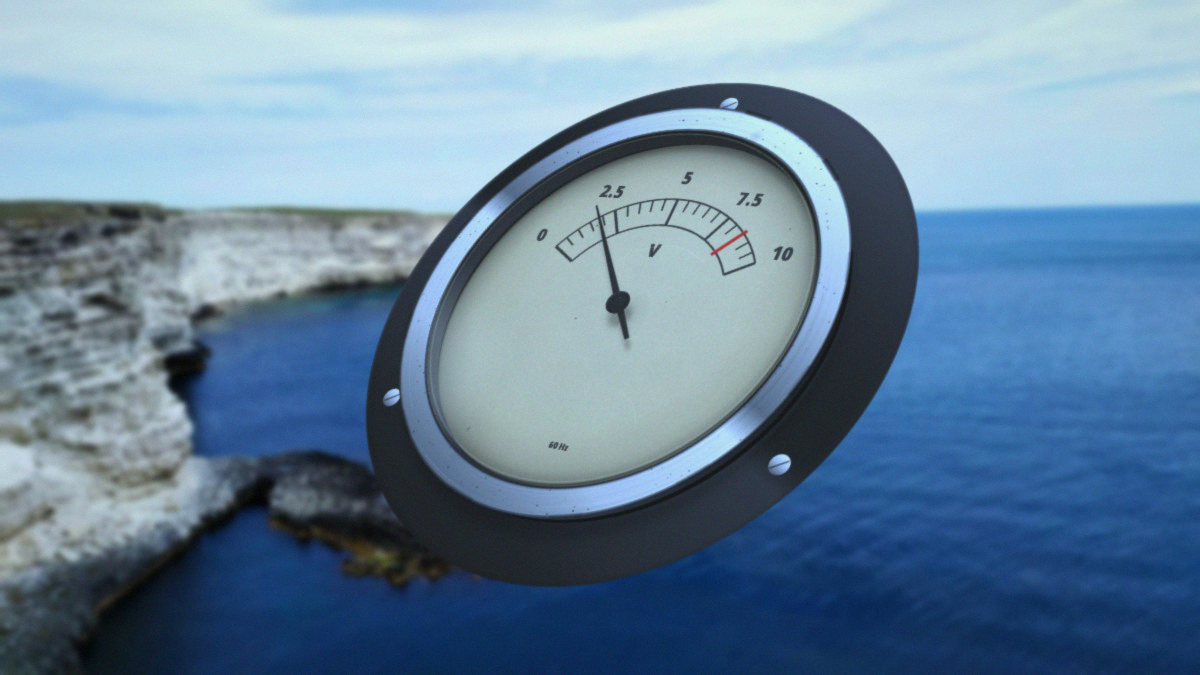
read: 2; V
